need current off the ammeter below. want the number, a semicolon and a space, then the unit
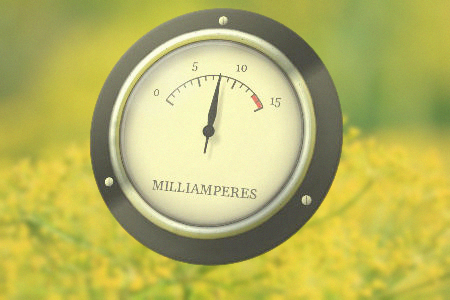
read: 8; mA
